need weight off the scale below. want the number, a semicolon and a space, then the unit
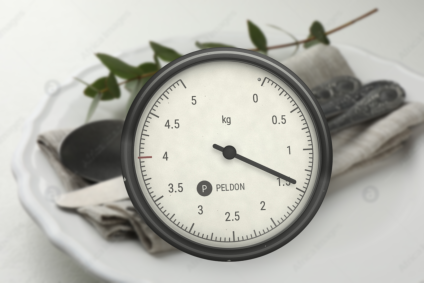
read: 1.45; kg
